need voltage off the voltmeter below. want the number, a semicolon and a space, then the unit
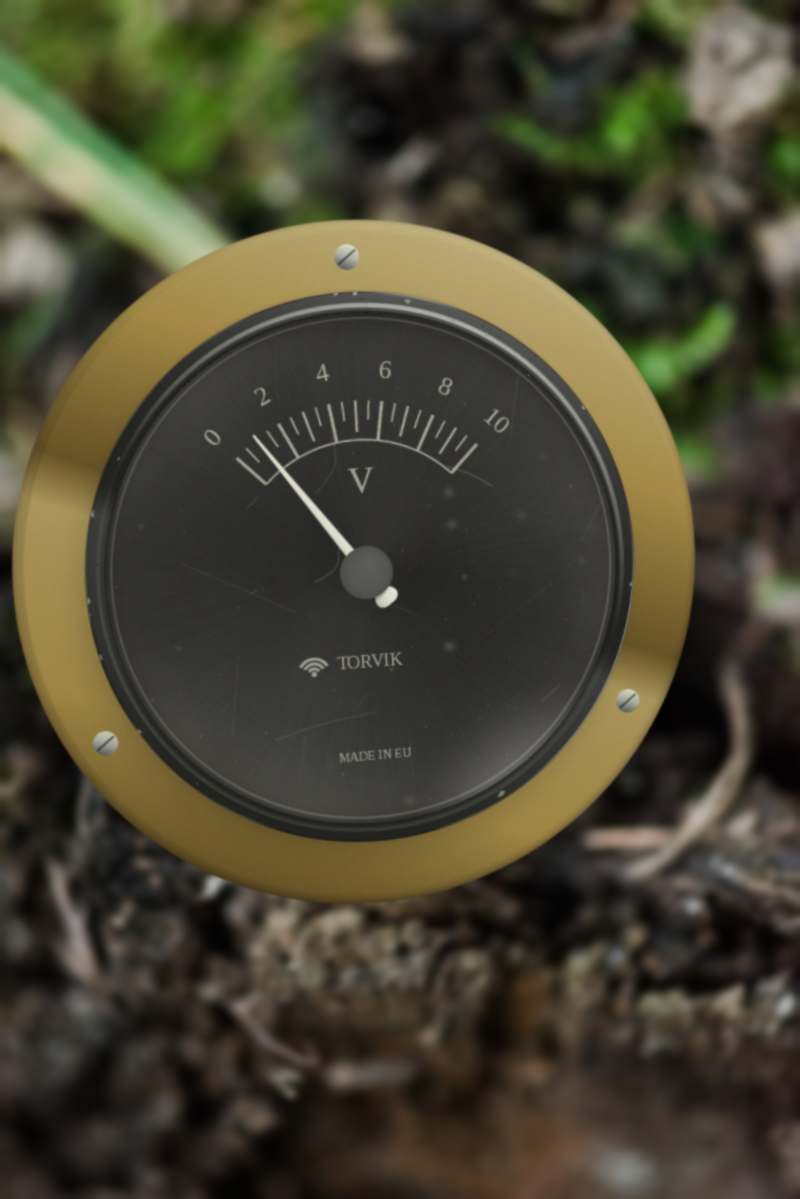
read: 1; V
